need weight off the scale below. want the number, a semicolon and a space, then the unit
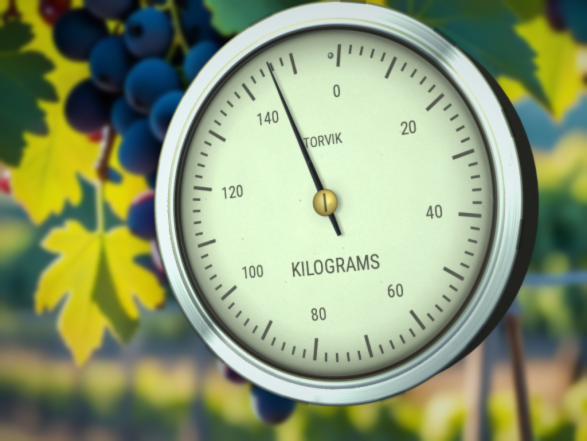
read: 146; kg
